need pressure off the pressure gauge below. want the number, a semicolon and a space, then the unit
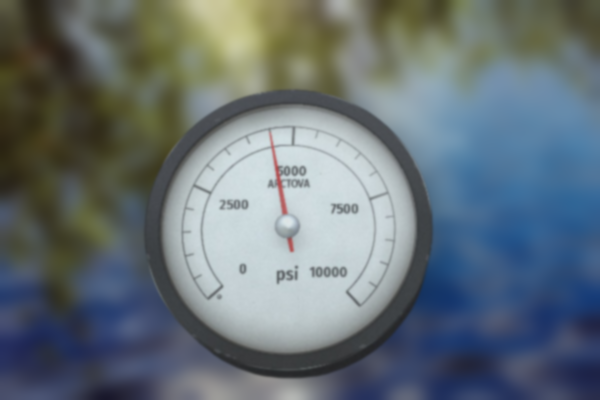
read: 4500; psi
